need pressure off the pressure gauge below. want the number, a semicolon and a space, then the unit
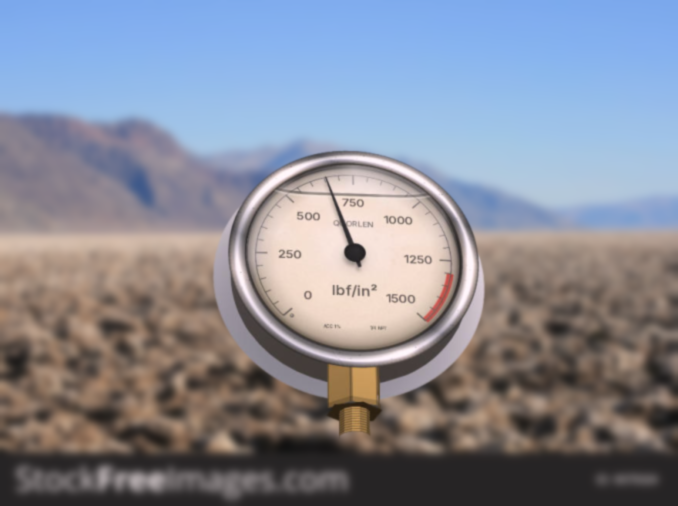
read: 650; psi
